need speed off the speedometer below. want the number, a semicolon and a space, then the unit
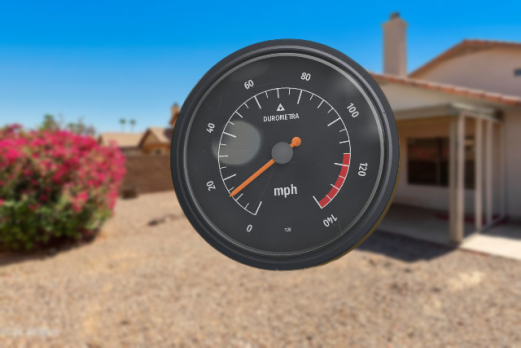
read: 12.5; mph
